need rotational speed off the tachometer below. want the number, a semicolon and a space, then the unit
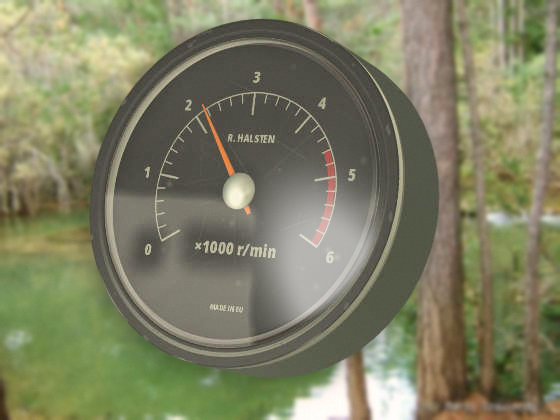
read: 2200; rpm
